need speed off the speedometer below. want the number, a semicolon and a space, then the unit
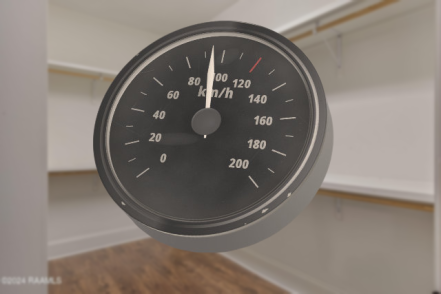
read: 95; km/h
